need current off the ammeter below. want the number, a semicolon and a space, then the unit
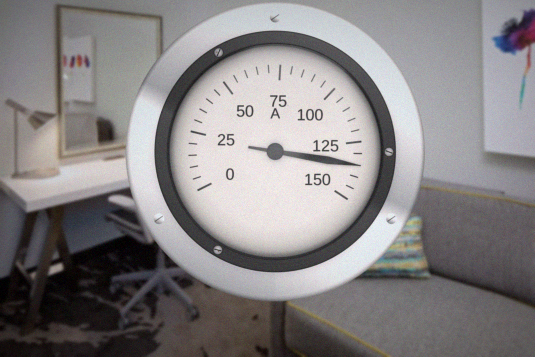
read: 135; A
